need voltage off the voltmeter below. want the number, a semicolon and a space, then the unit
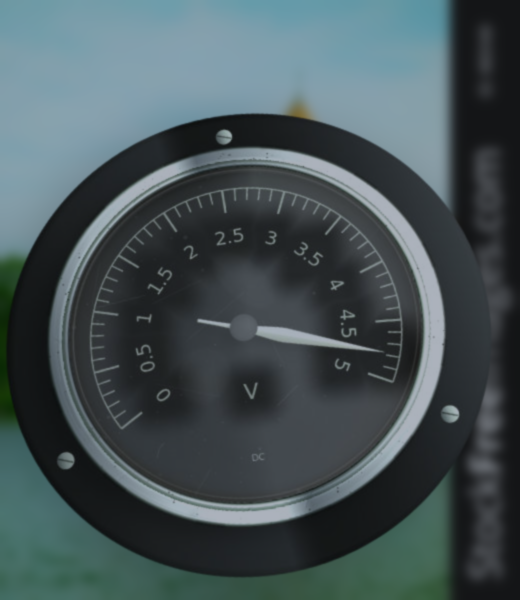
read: 4.8; V
